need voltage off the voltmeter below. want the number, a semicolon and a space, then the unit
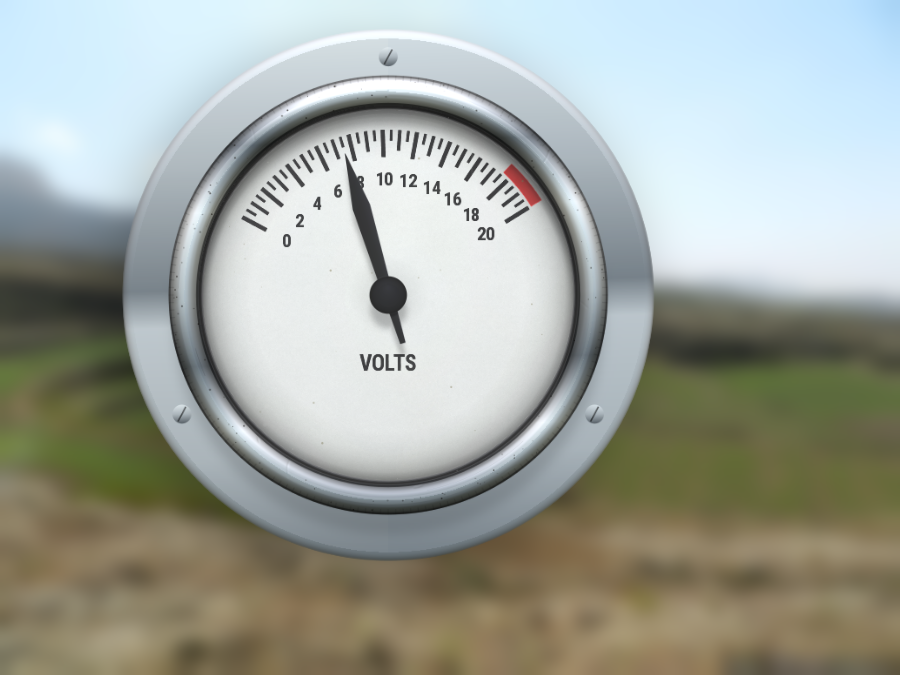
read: 7.5; V
